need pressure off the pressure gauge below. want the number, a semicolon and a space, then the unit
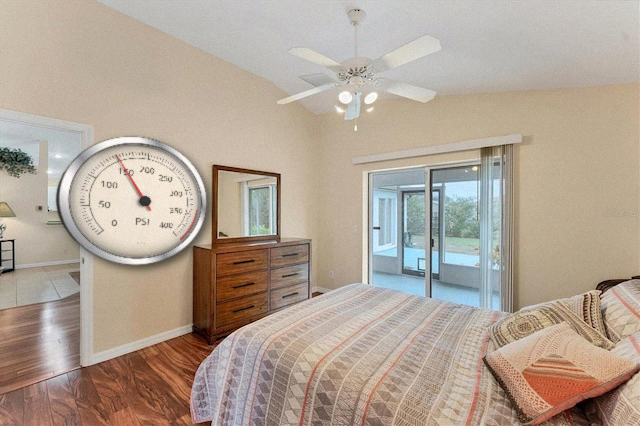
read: 150; psi
